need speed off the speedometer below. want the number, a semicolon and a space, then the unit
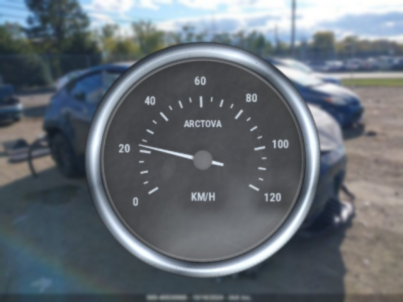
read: 22.5; km/h
